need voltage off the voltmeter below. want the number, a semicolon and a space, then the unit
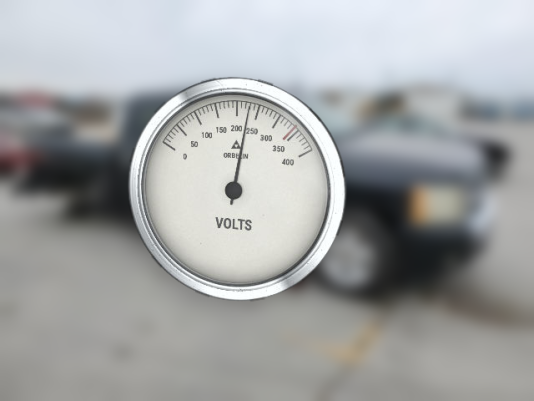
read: 230; V
